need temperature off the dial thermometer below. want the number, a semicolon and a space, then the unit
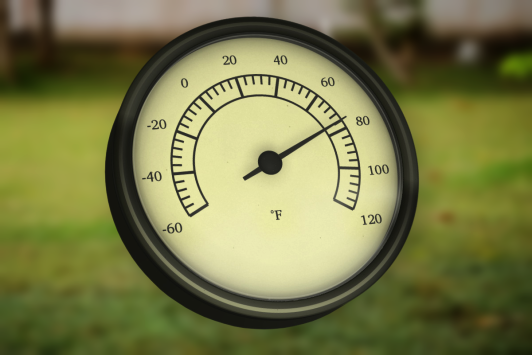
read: 76; °F
